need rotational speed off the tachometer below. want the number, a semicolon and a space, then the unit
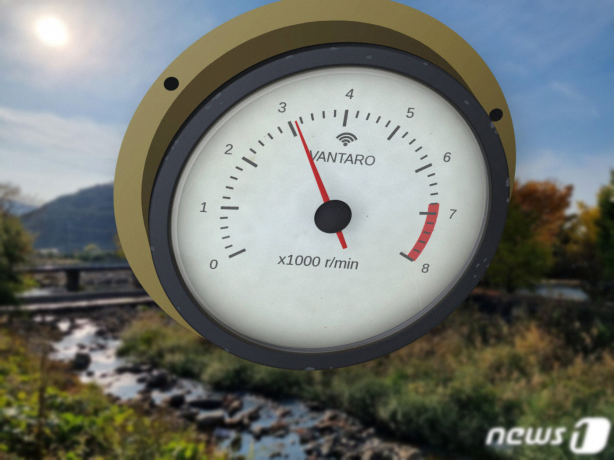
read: 3100; rpm
